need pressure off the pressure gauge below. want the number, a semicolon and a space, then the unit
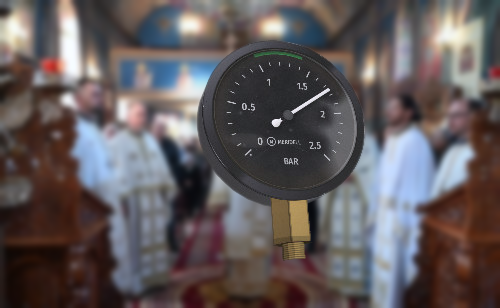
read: 1.75; bar
